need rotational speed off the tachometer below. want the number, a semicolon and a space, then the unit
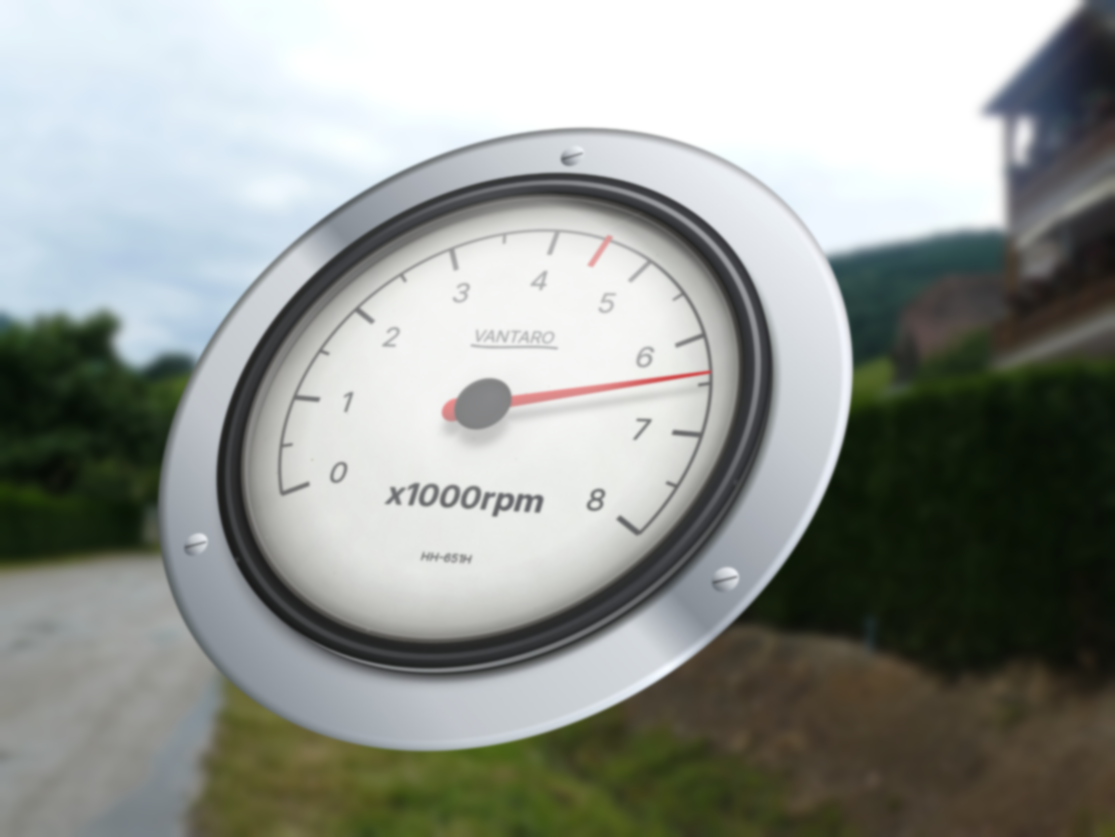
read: 6500; rpm
